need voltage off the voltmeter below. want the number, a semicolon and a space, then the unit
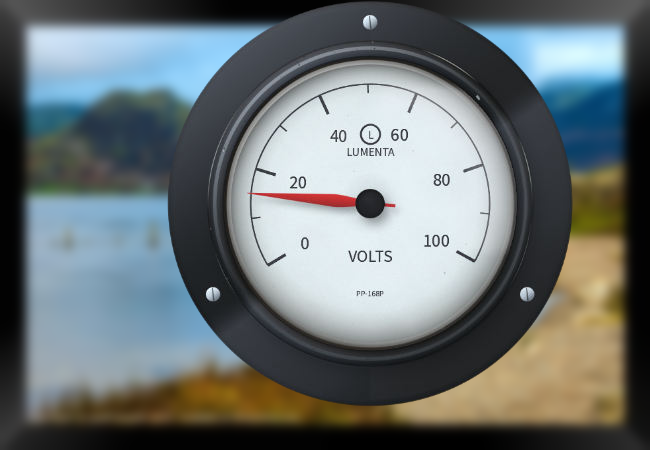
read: 15; V
